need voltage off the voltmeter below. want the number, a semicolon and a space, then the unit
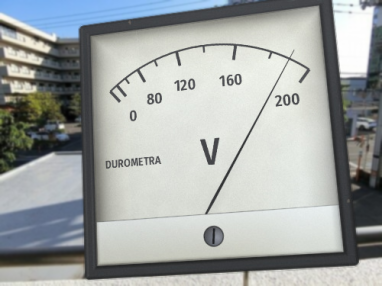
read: 190; V
